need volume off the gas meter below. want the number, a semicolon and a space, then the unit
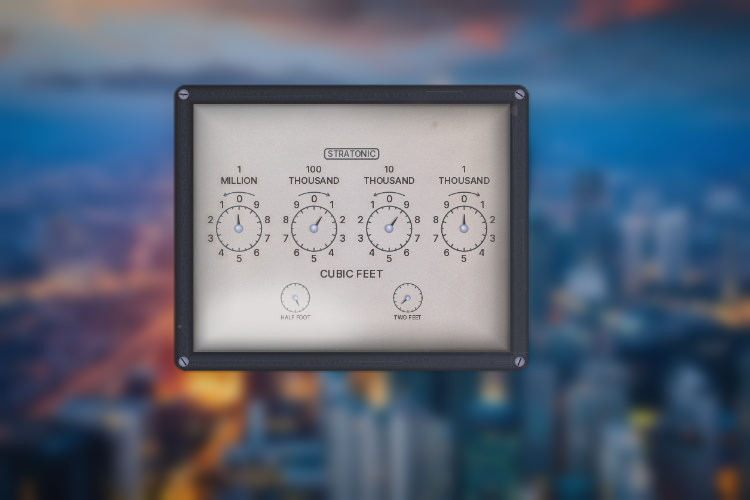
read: 9000; ft³
